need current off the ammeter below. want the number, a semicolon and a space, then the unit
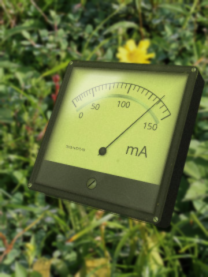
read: 135; mA
